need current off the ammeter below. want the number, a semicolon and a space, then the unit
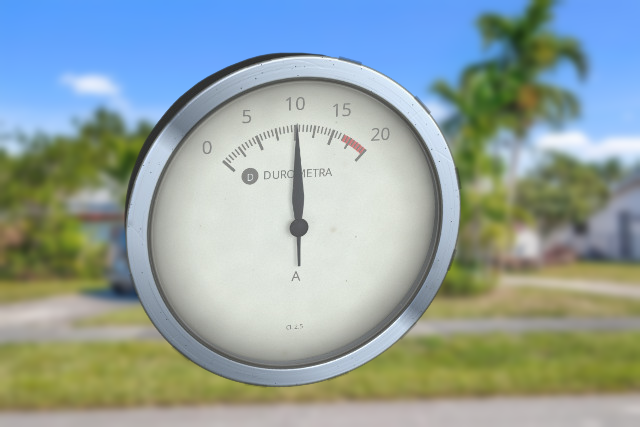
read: 10; A
